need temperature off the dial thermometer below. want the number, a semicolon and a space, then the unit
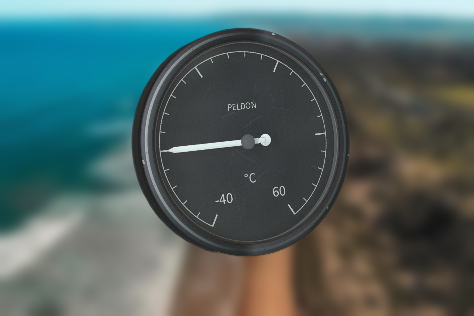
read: -20; °C
